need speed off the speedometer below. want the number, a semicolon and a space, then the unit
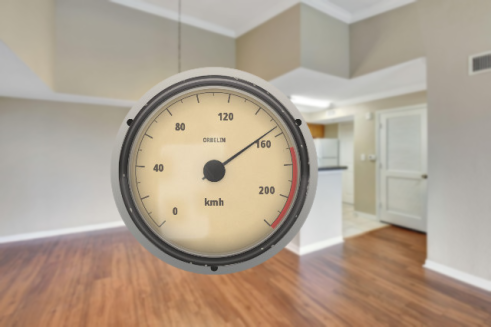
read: 155; km/h
